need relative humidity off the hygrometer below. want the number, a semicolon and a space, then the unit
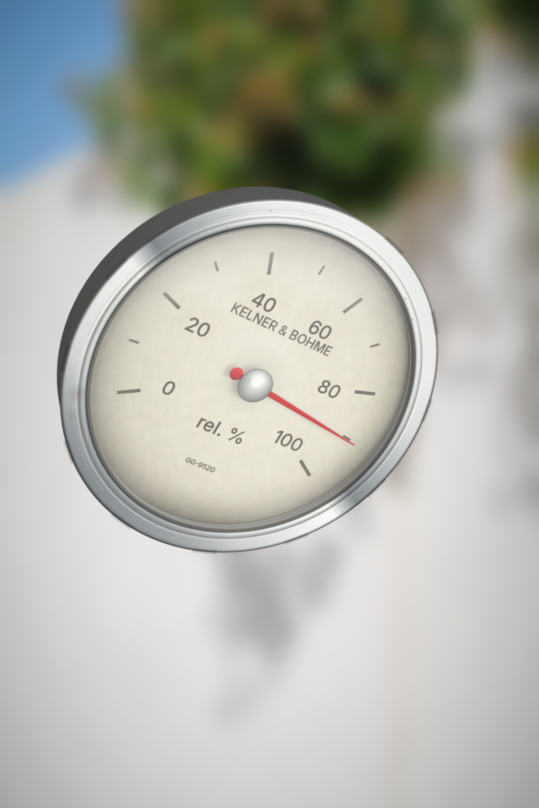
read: 90; %
